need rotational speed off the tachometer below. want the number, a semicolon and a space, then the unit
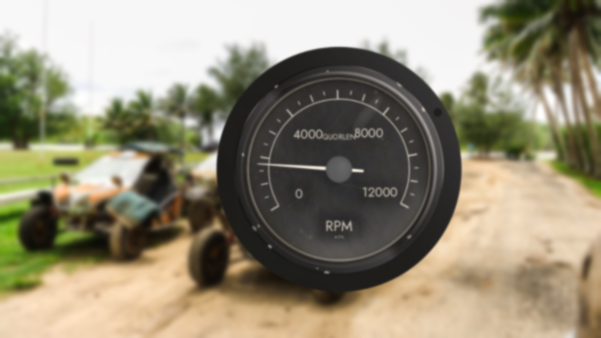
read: 1750; rpm
